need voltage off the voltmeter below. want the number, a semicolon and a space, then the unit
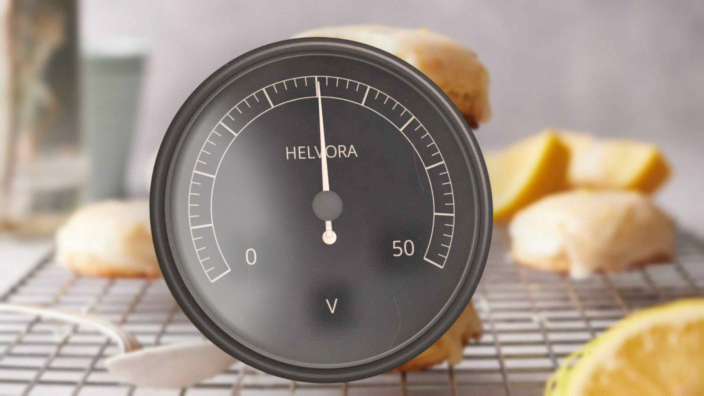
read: 25; V
